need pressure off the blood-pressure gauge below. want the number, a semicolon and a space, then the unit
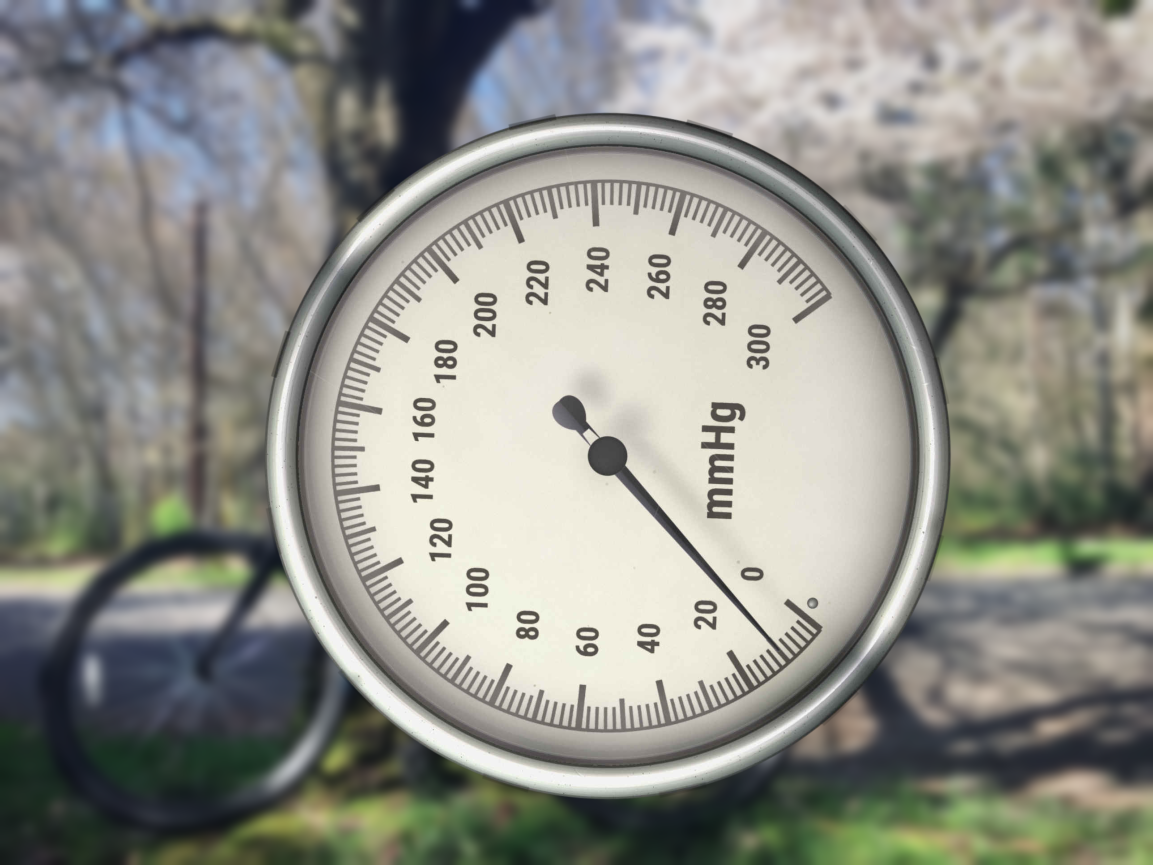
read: 10; mmHg
